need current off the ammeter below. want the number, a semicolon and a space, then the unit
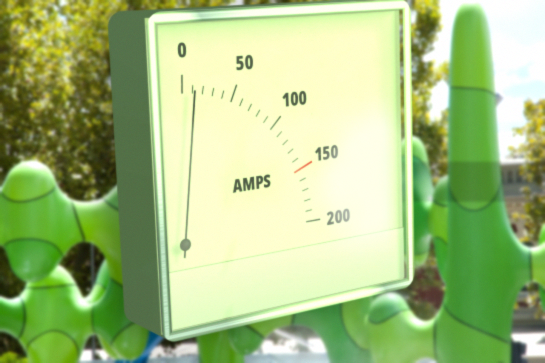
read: 10; A
